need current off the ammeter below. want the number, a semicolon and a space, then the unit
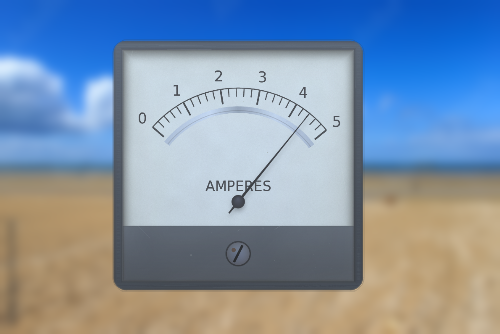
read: 4.4; A
